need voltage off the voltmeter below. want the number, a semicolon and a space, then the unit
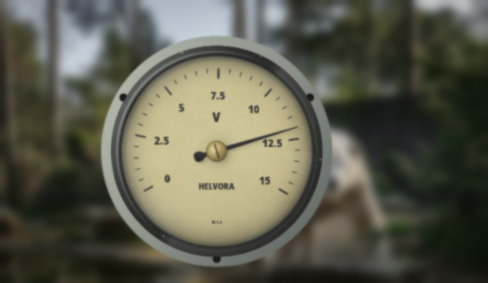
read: 12; V
